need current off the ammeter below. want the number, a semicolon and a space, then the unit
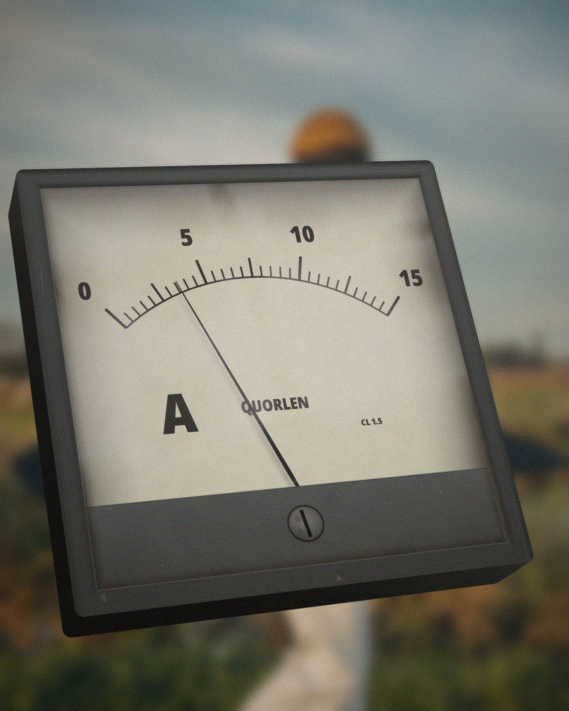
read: 3.5; A
